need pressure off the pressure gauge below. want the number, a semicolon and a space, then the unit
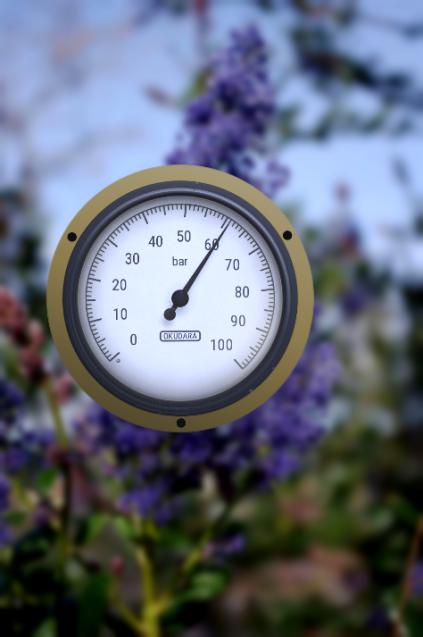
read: 61; bar
